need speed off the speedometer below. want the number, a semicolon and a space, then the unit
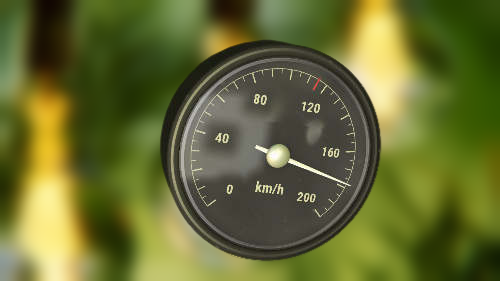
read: 177.5; km/h
